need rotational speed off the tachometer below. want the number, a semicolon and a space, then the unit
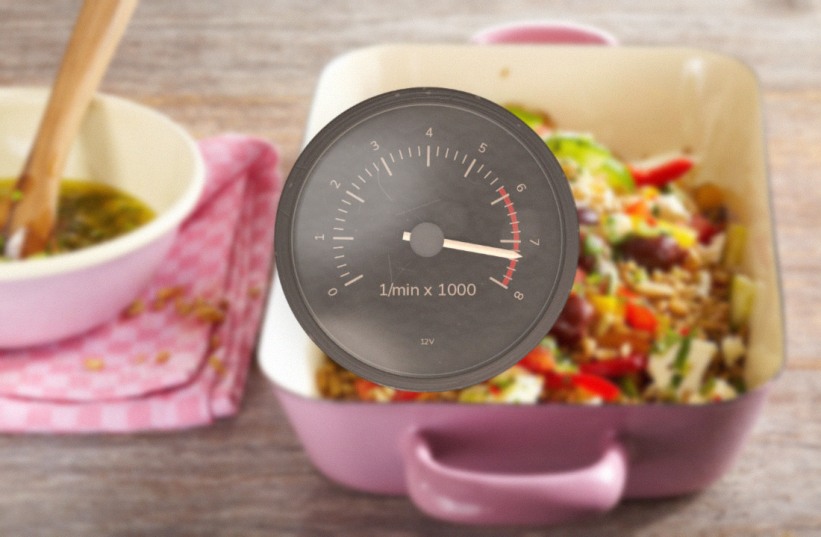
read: 7300; rpm
